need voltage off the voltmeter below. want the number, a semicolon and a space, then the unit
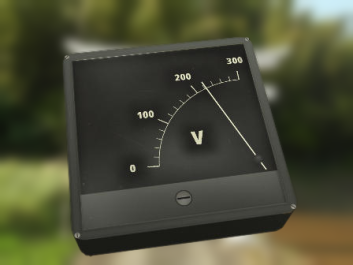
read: 220; V
